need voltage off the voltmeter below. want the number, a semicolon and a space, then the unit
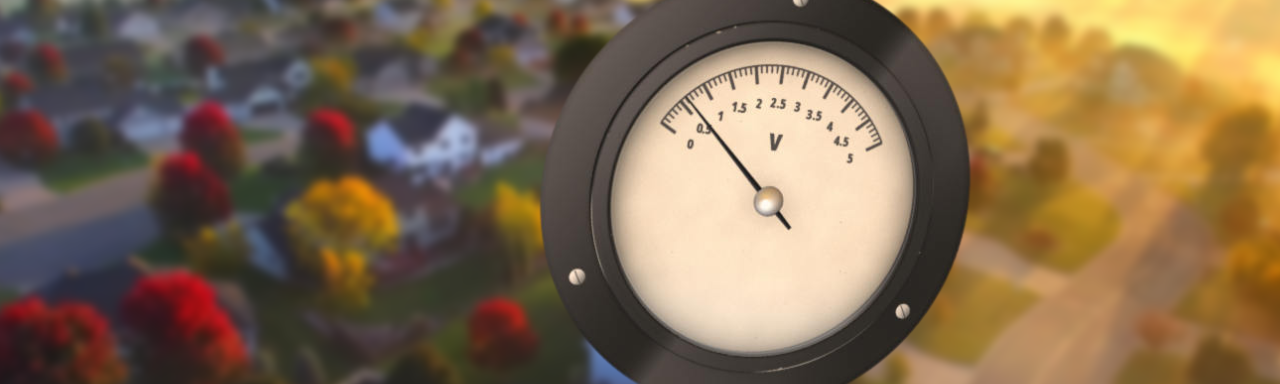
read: 0.6; V
